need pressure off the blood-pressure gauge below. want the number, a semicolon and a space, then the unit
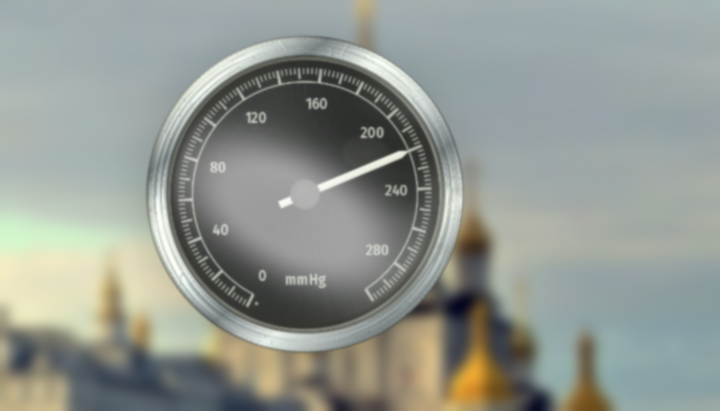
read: 220; mmHg
